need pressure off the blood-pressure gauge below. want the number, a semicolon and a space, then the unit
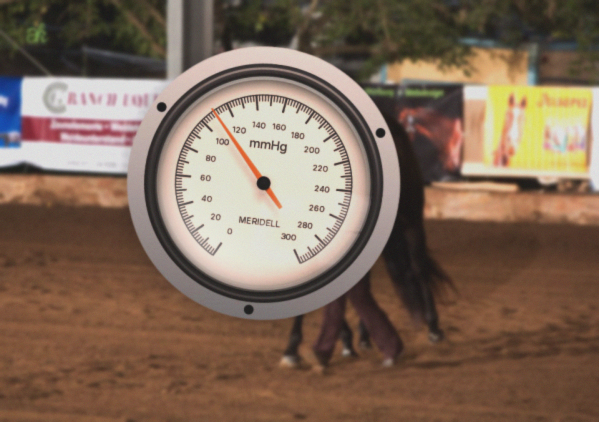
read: 110; mmHg
